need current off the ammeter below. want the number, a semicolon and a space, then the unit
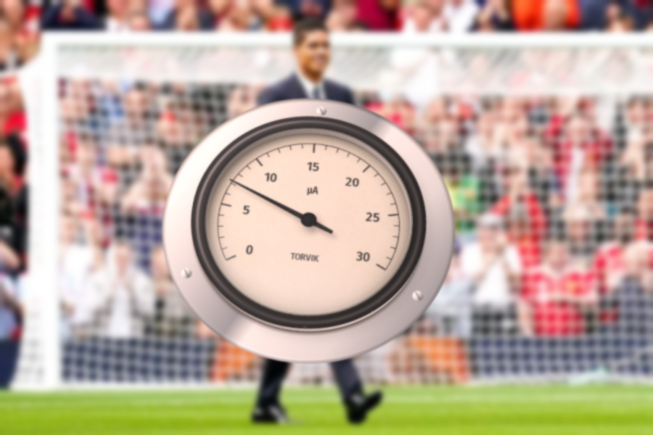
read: 7; µA
